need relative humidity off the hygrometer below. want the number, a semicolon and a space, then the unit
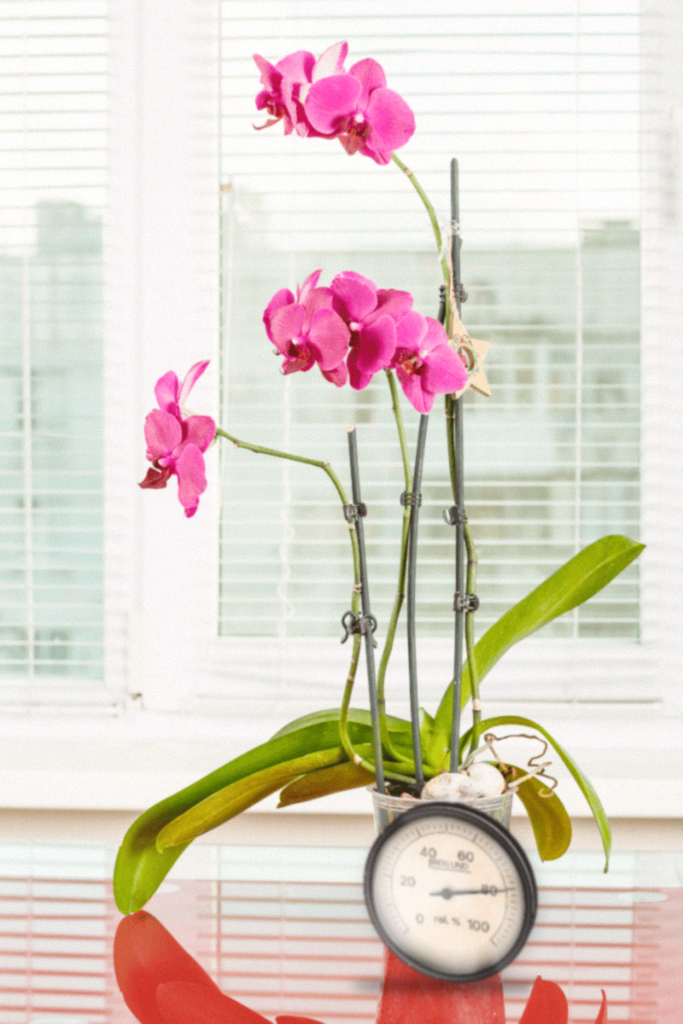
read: 80; %
